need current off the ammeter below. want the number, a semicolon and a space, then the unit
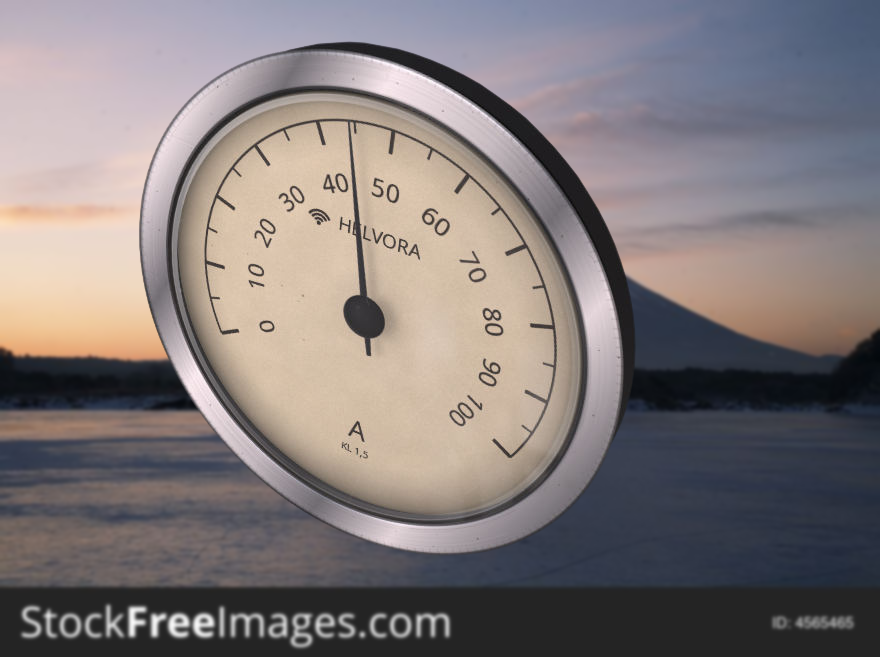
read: 45; A
